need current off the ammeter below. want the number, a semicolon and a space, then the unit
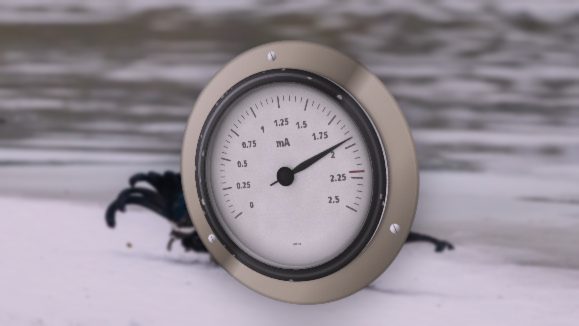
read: 1.95; mA
